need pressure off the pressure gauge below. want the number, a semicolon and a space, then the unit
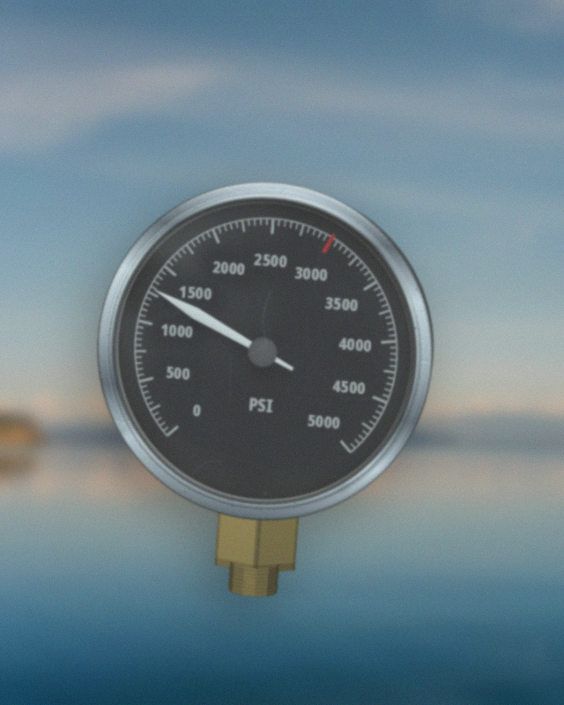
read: 1300; psi
